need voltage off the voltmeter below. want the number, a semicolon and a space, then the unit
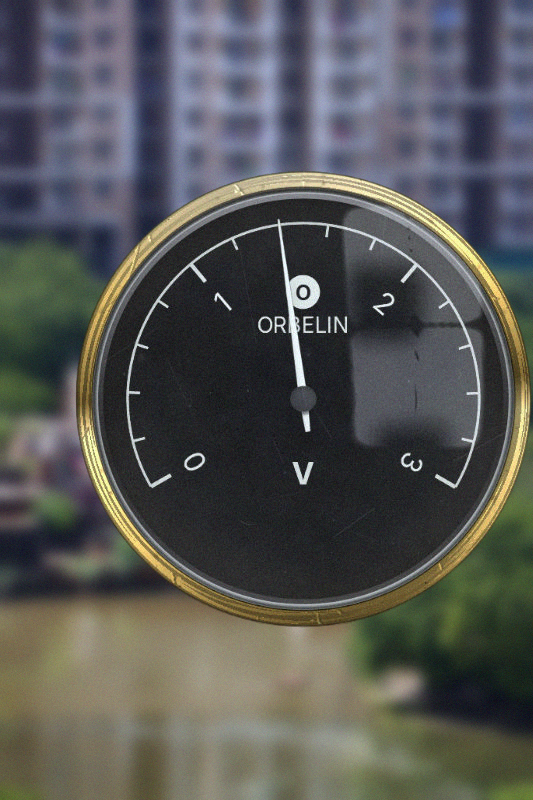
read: 1.4; V
